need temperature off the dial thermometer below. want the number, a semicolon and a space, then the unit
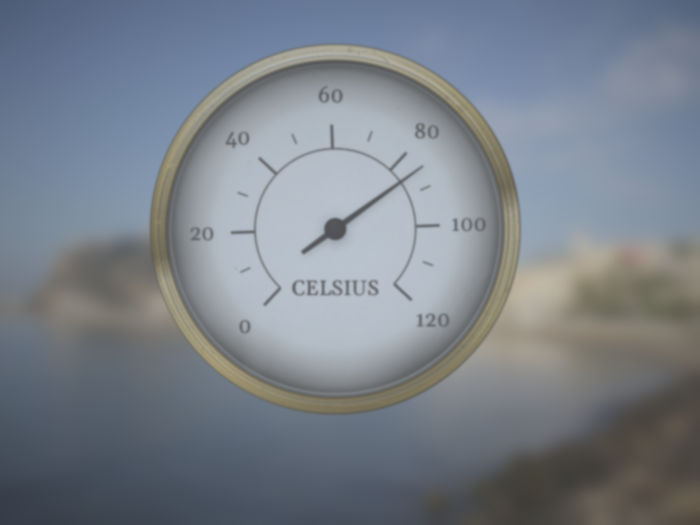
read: 85; °C
